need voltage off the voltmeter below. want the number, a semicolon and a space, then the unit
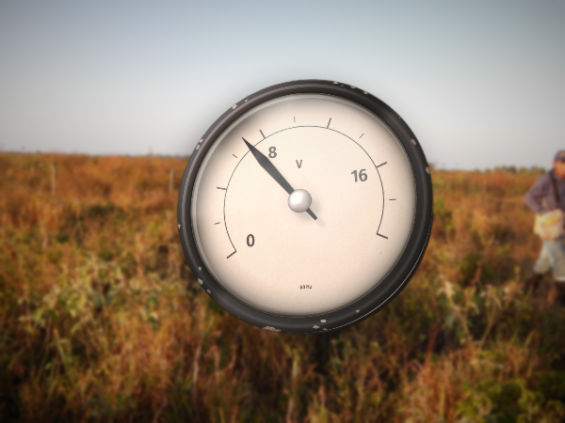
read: 7; V
